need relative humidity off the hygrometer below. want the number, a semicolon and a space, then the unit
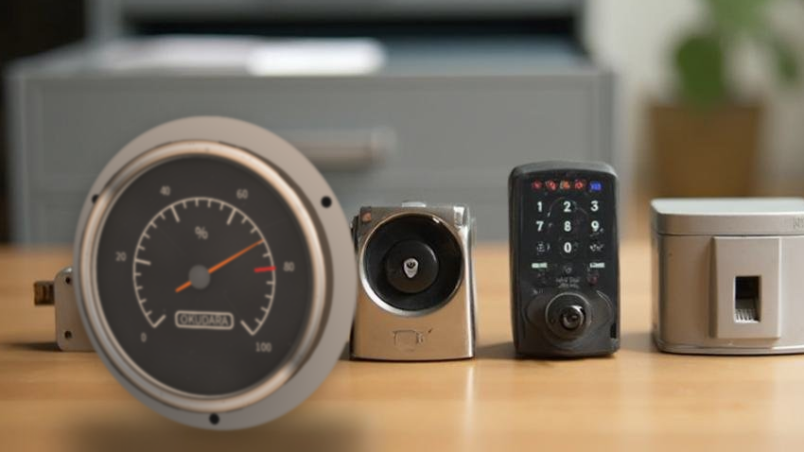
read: 72; %
